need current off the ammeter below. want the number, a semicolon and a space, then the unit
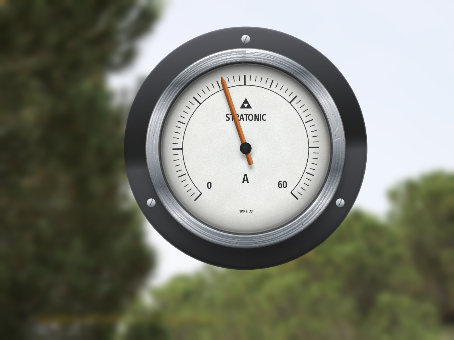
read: 26; A
